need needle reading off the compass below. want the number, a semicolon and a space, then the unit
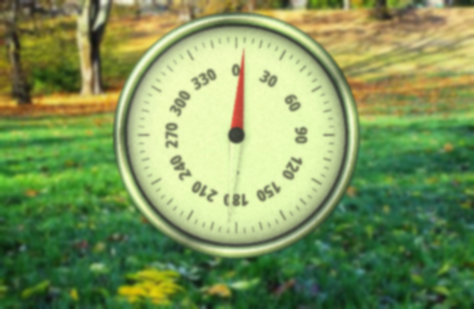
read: 5; °
